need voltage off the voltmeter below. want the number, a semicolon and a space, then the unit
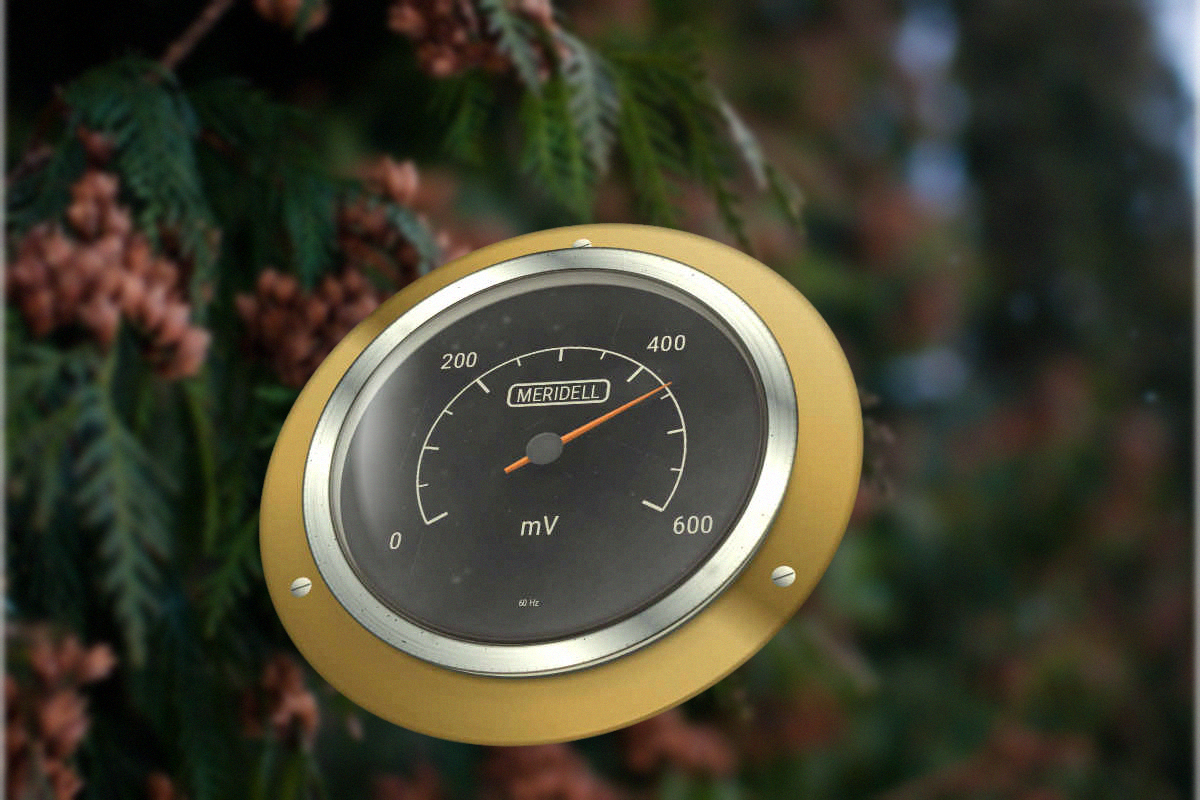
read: 450; mV
